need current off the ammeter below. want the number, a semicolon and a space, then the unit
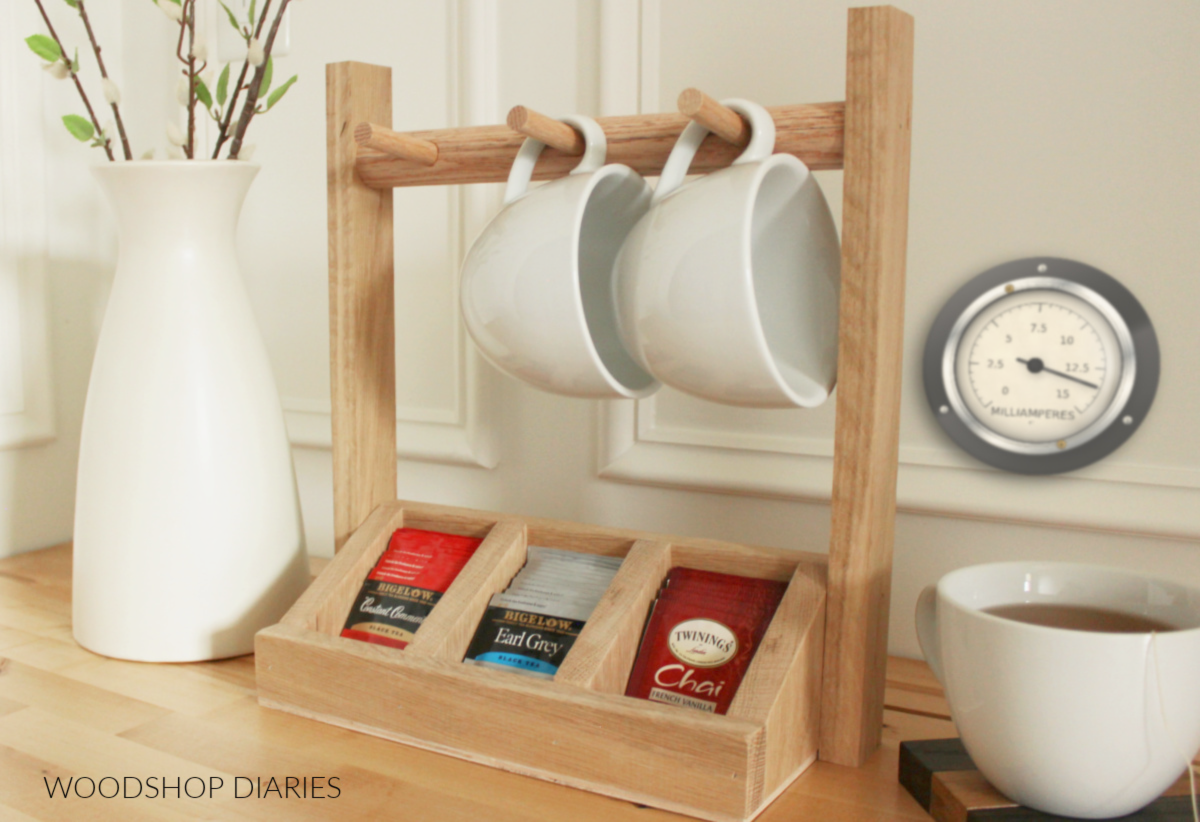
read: 13.5; mA
